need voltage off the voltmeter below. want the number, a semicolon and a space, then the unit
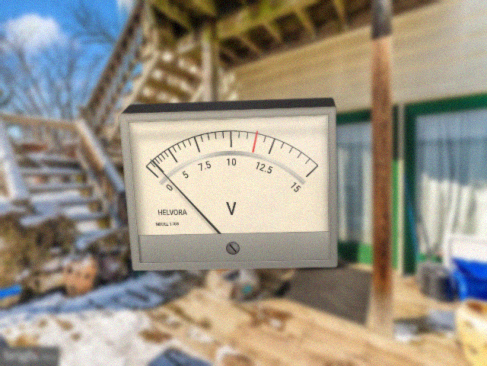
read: 2.5; V
